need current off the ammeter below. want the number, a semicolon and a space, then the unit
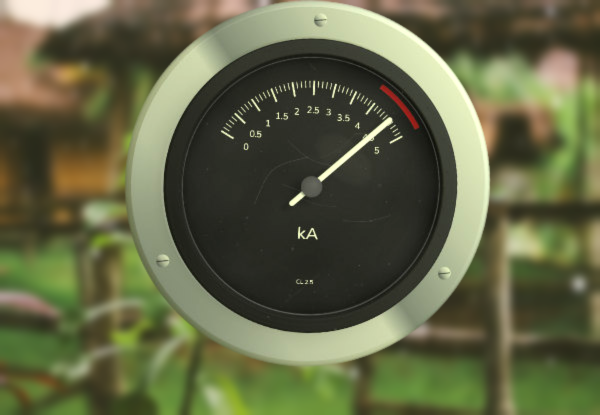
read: 4.5; kA
